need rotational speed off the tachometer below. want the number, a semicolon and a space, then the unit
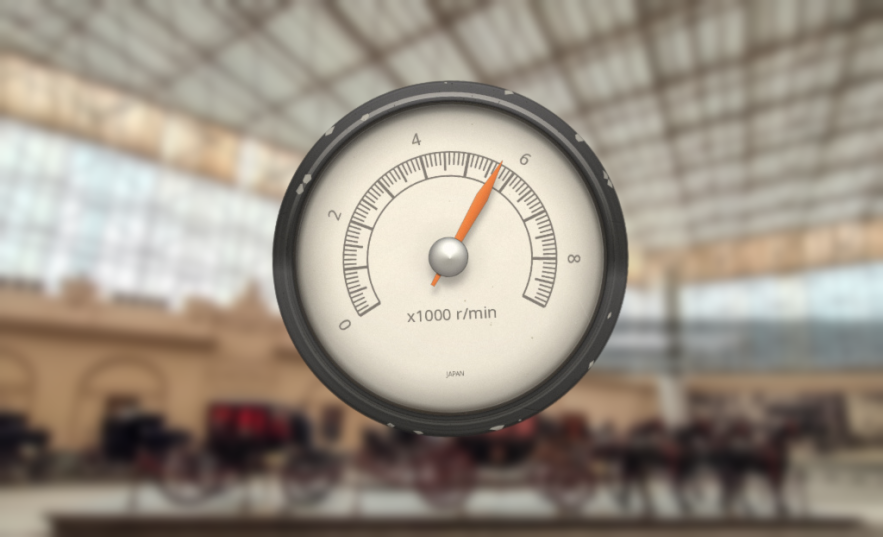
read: 5700; rpm
